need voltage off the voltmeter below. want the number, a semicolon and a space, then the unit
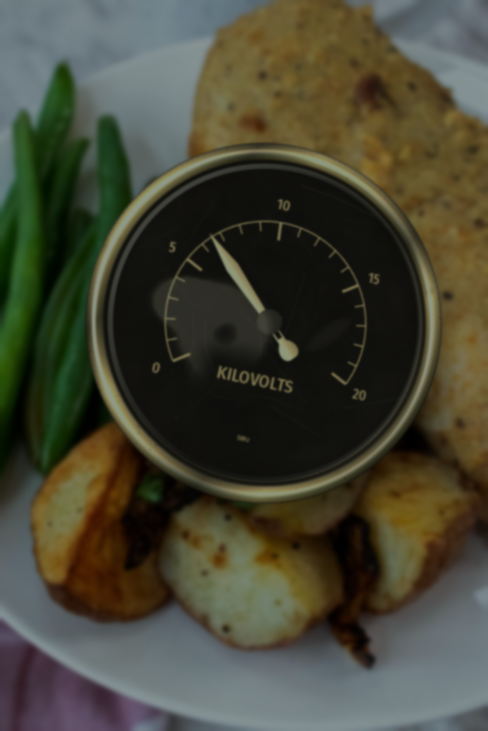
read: 6.5; kV
